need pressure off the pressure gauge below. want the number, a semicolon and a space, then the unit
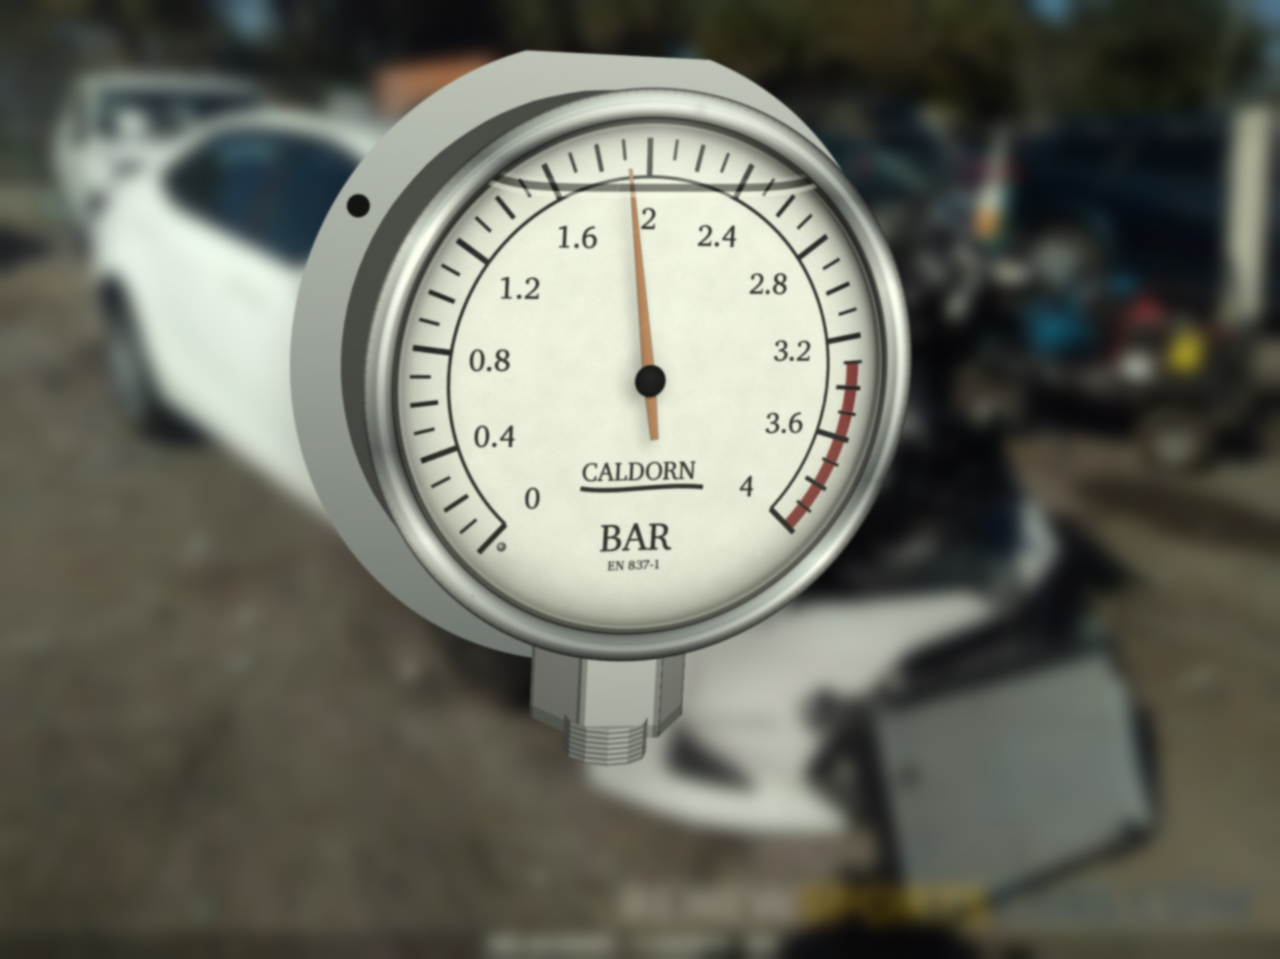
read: 1.9; bar
